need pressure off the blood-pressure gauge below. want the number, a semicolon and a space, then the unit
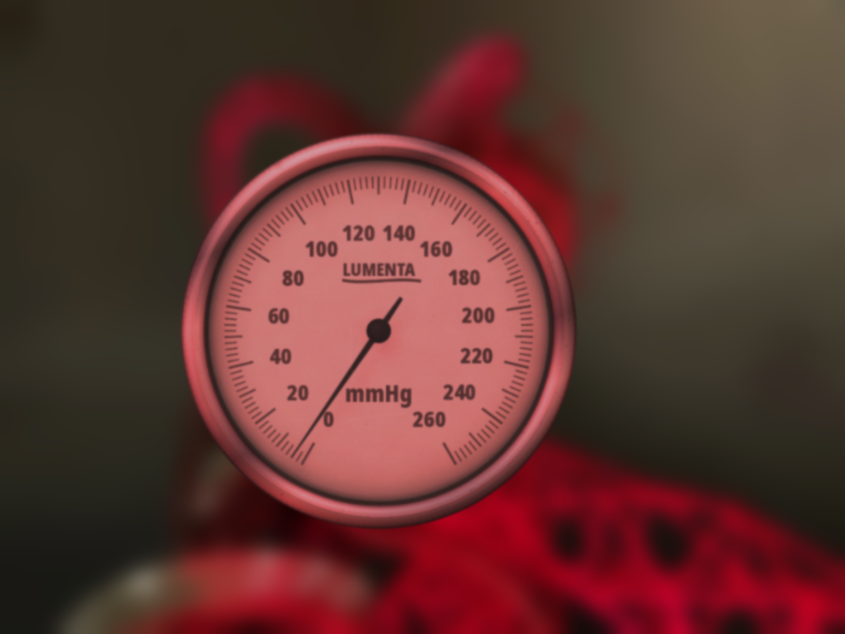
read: 4; mmHg
